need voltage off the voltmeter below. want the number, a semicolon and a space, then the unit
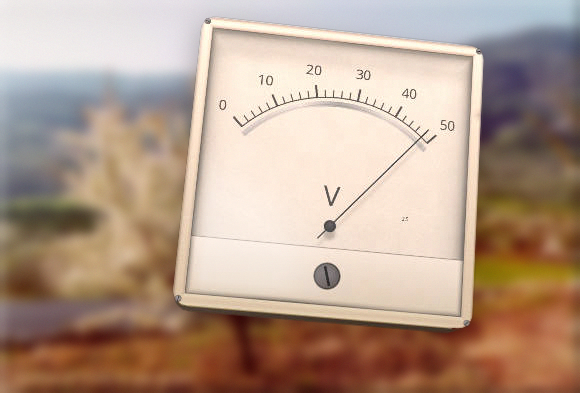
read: 48; V
